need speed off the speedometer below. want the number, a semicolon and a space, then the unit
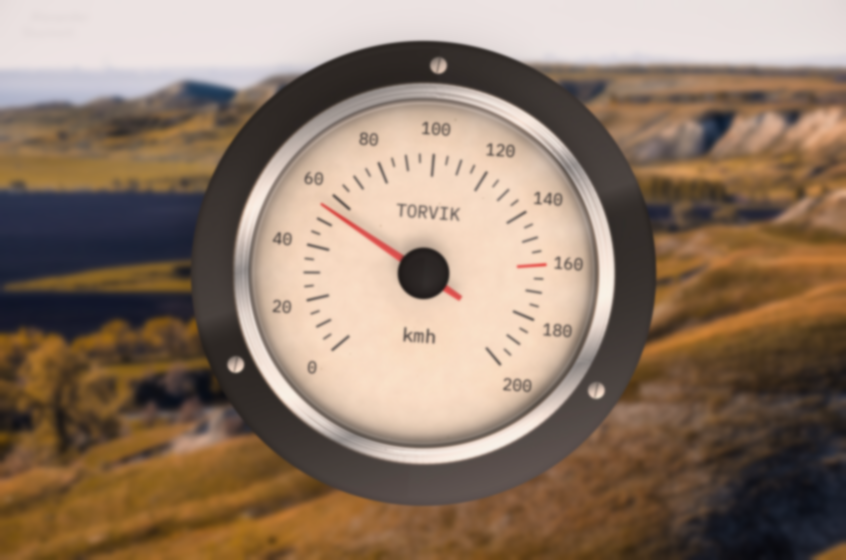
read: 55; km/h
